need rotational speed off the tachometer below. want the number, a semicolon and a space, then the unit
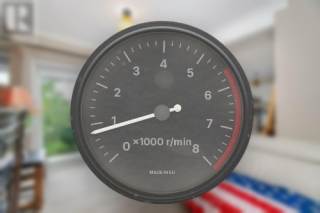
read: 800; rpm
